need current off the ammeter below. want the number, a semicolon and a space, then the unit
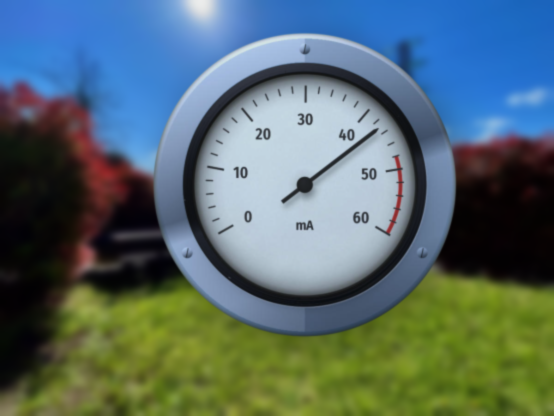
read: 43; mA
